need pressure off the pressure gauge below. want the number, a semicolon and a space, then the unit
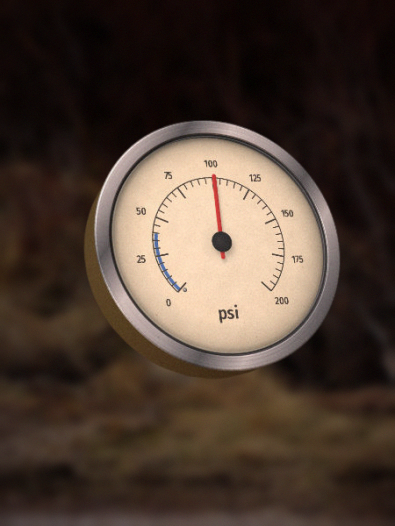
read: 100; psi
